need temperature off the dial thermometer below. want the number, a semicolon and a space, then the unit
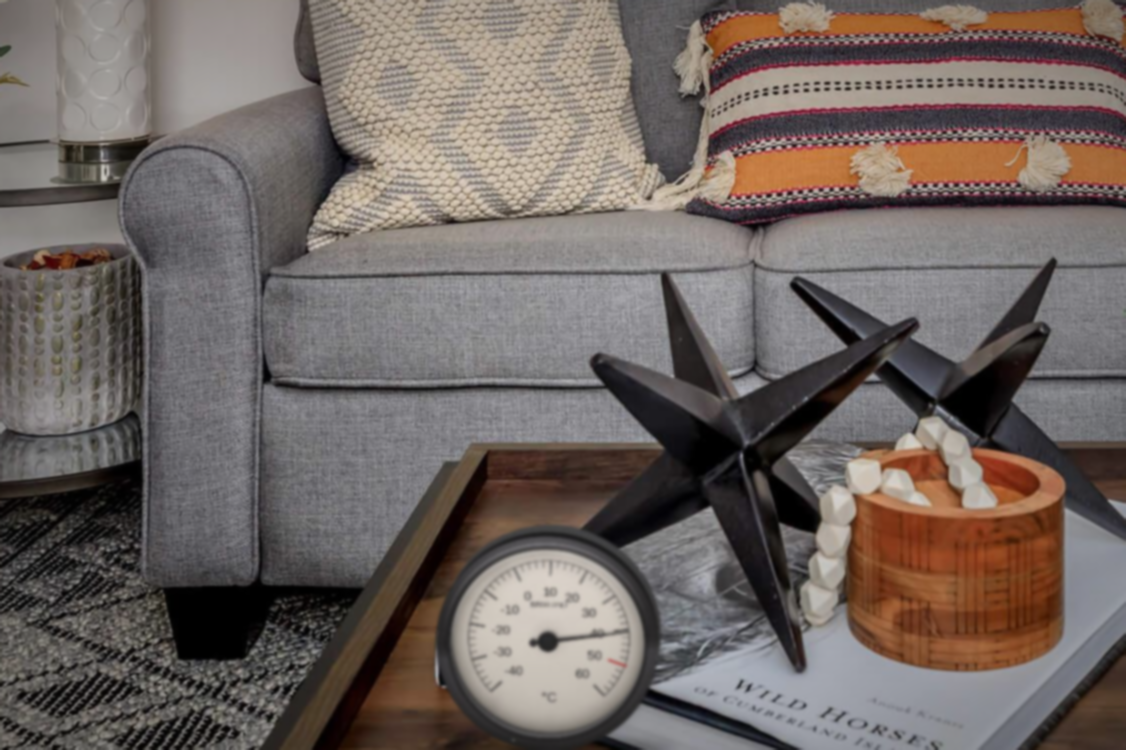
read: 40; °C
